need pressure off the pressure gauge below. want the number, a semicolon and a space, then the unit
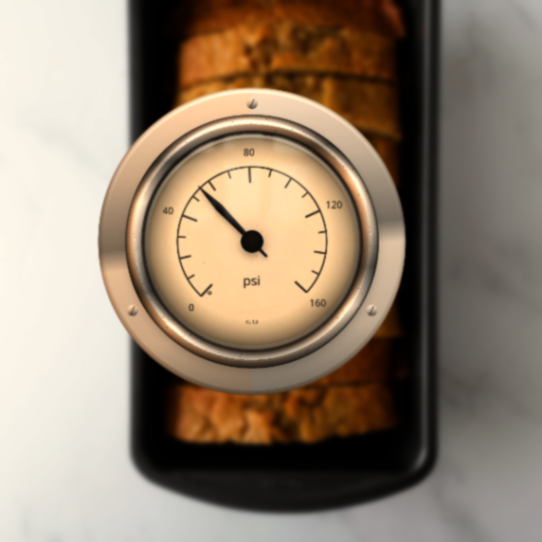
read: 55; psi
